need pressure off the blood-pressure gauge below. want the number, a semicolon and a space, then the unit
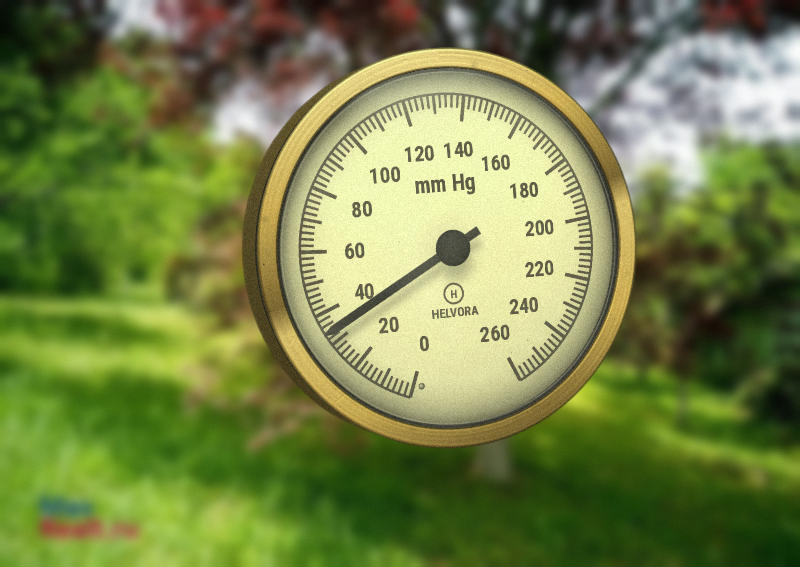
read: 34; mmHg
